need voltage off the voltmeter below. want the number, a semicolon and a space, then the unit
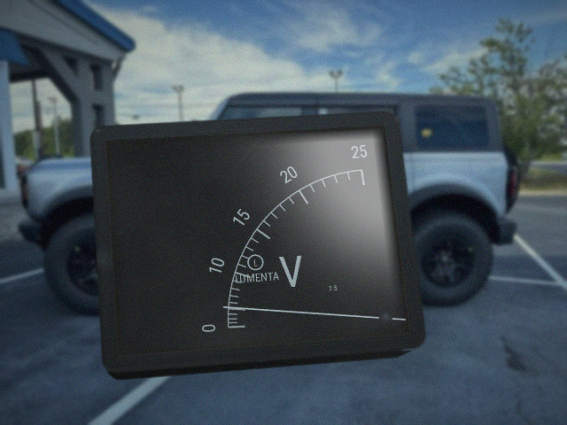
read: 5; V
